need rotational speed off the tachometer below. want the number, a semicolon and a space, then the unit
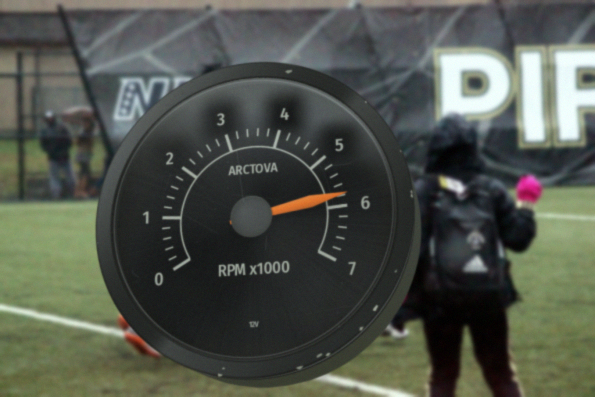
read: 5800; rpm
